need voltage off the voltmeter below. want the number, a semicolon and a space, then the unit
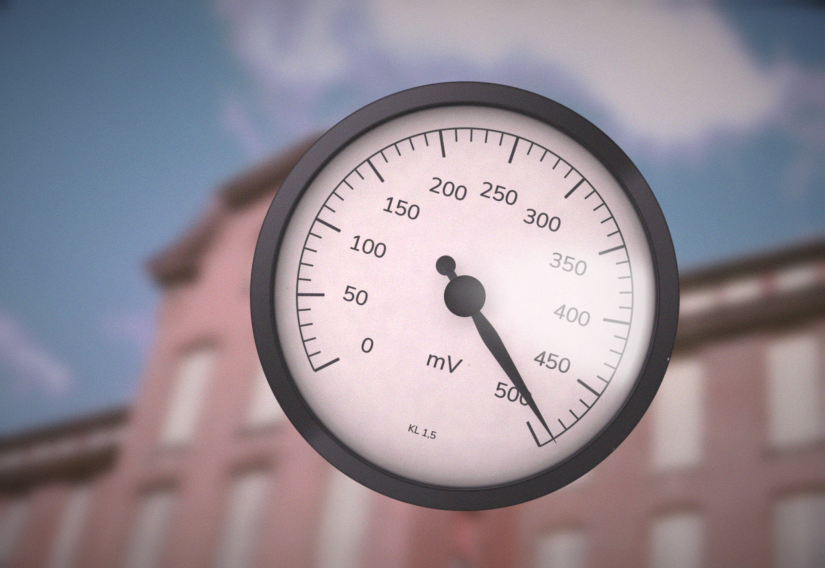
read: 490; mV
